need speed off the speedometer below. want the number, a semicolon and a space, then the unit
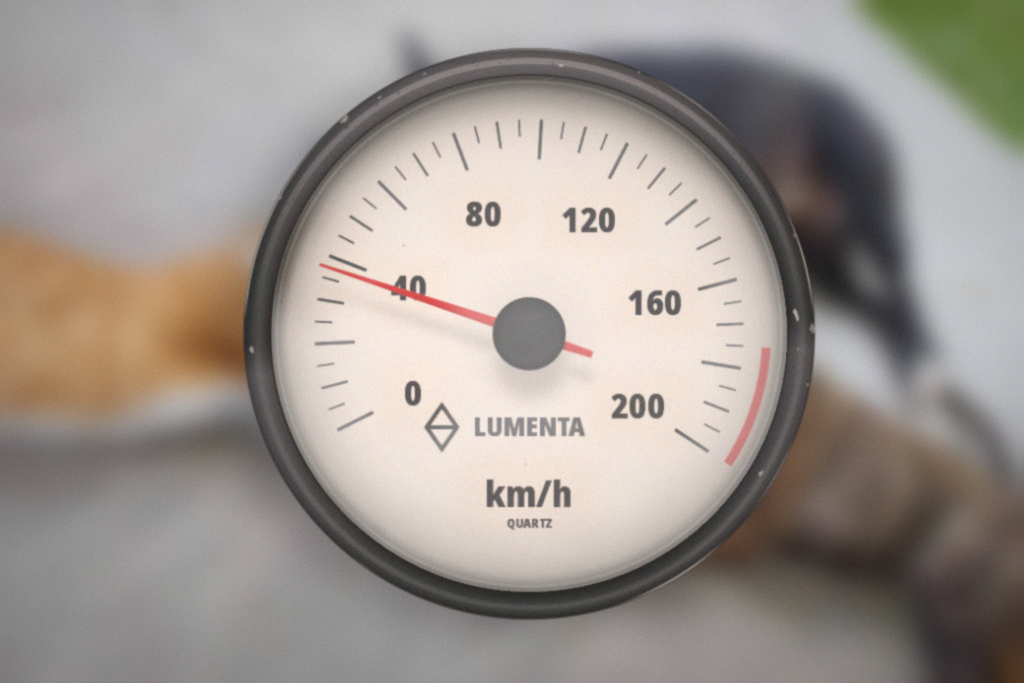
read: 37.5; km/h
